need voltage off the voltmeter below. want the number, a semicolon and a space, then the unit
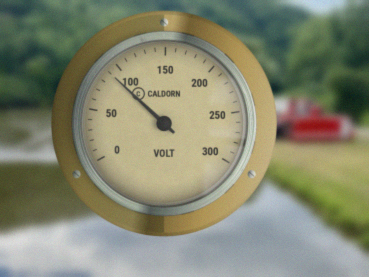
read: 90; V
